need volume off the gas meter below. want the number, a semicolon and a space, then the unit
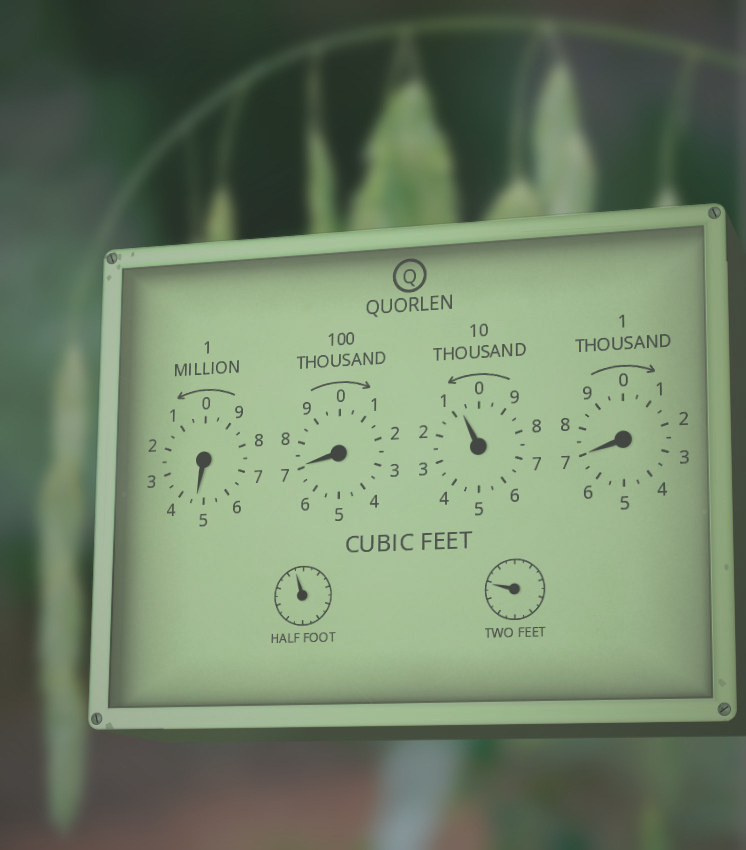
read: 470700; ft³
